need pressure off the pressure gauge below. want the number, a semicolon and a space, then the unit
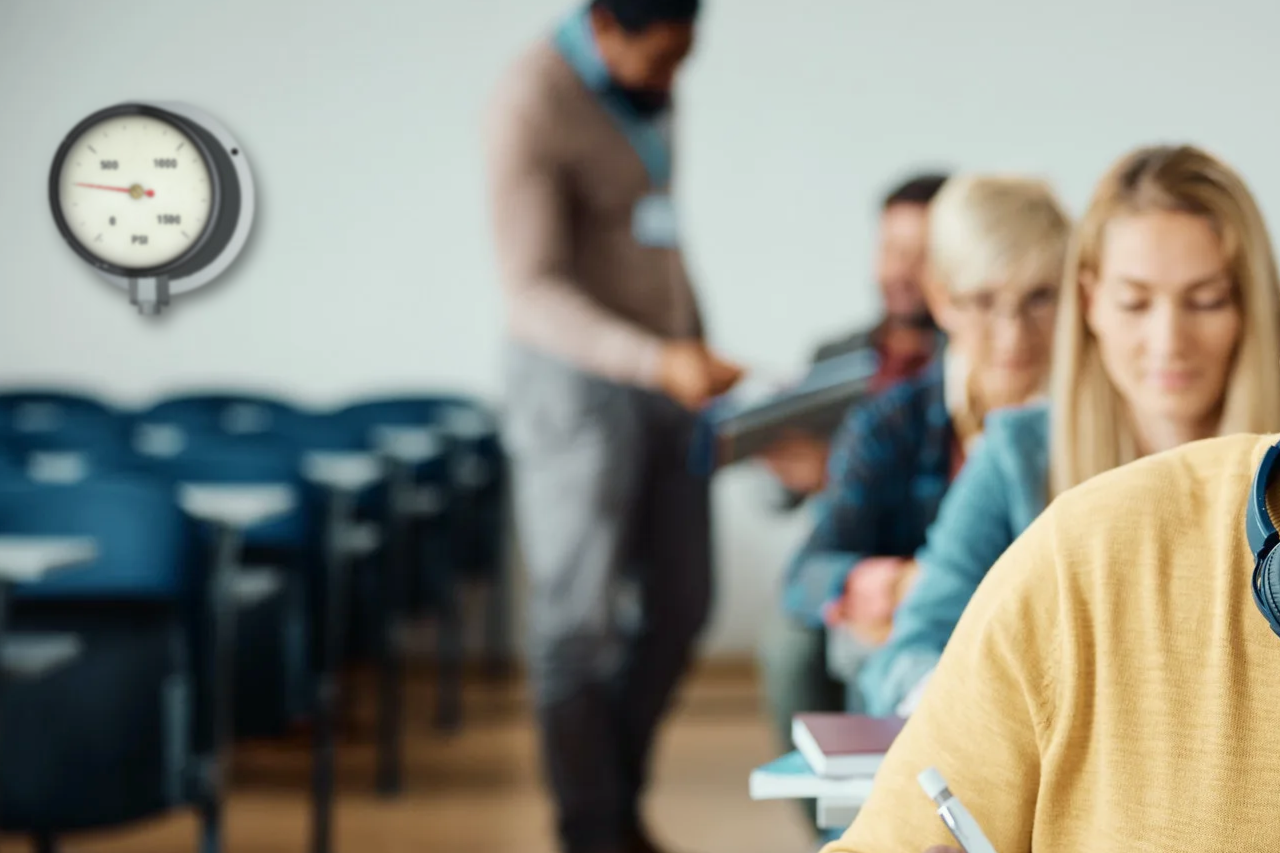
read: 300; psi
